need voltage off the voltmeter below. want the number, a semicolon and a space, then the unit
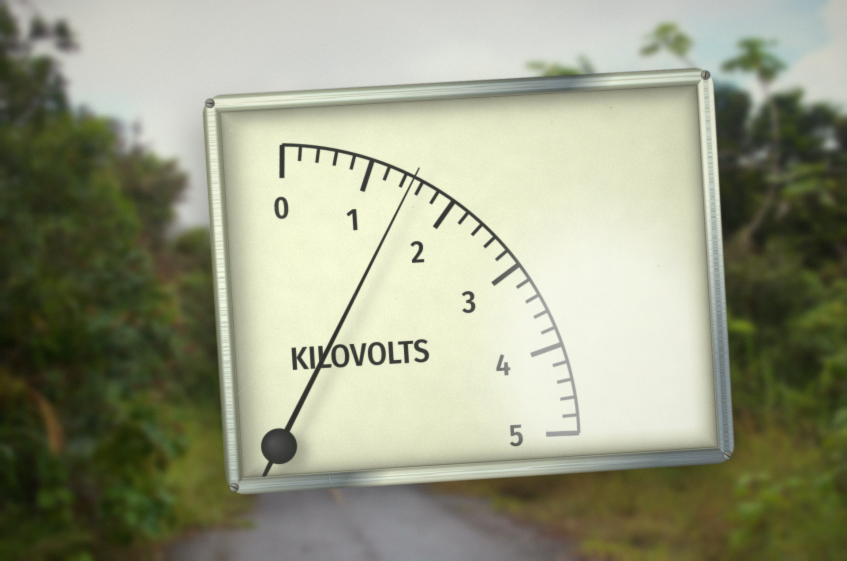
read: 1.5; kV
